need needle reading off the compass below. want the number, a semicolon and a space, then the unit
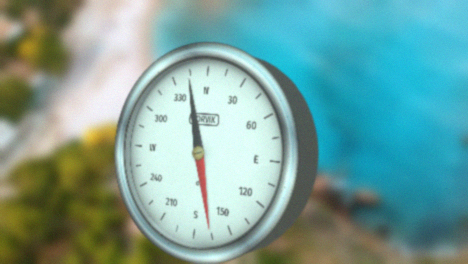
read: 165; °
